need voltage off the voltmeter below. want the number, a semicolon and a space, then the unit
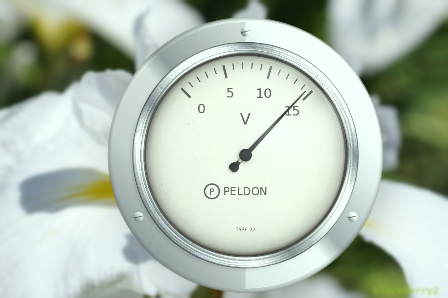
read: 14.5; V
